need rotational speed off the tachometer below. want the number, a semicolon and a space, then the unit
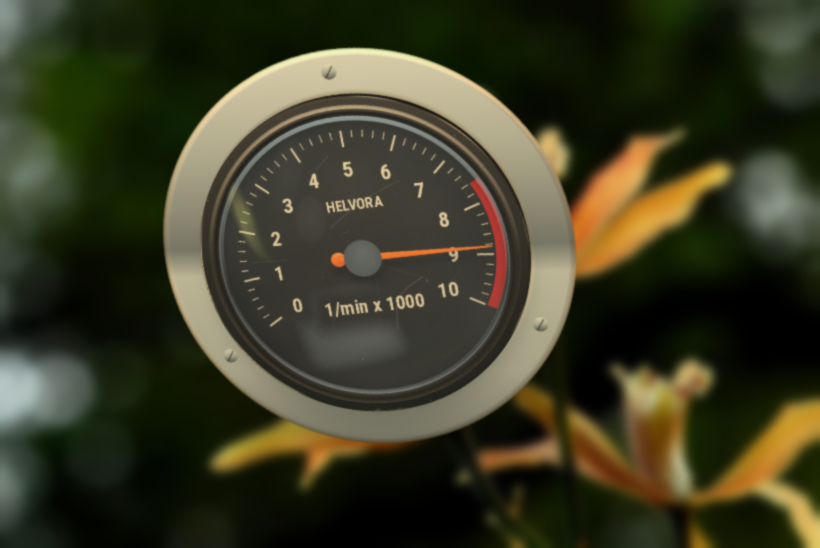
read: 8800; rpm
